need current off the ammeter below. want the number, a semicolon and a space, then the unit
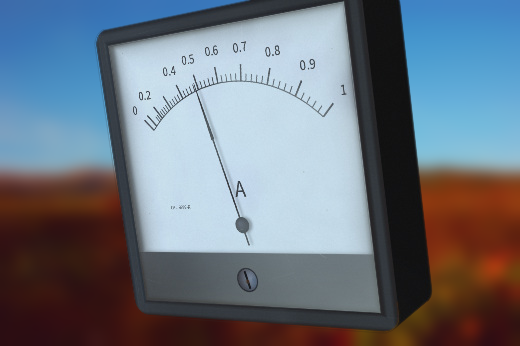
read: 0.5; A
